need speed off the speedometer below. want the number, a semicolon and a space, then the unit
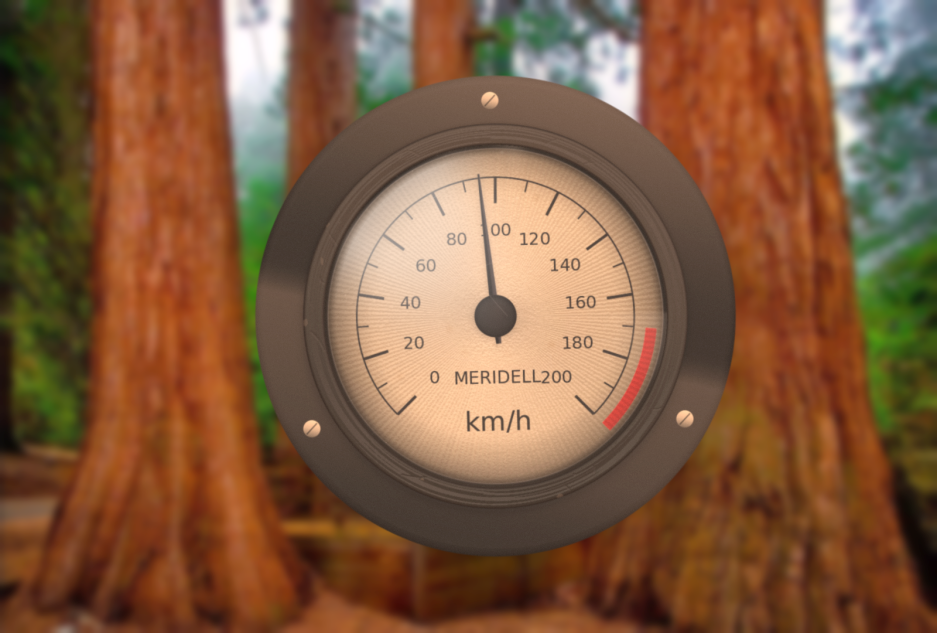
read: 95; km/h
